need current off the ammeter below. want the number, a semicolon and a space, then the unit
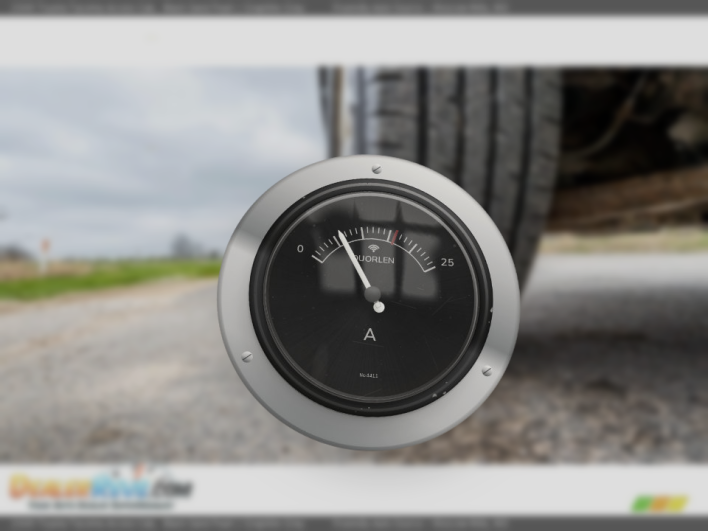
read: 6; A
